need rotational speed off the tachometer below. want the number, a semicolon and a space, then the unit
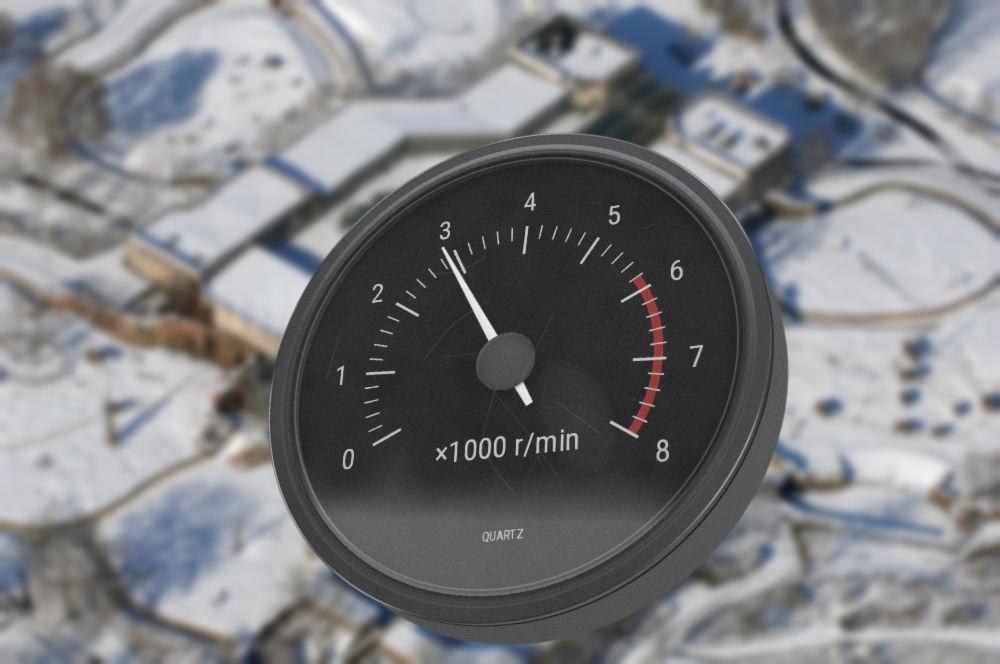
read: 2900; rpm
